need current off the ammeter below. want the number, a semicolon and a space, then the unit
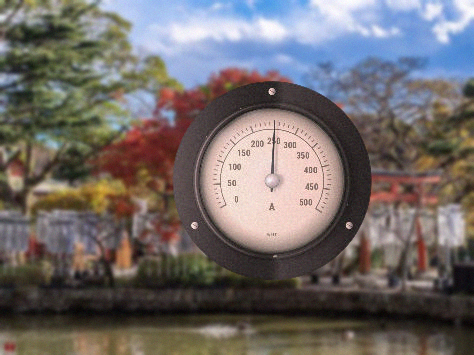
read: 250; A
